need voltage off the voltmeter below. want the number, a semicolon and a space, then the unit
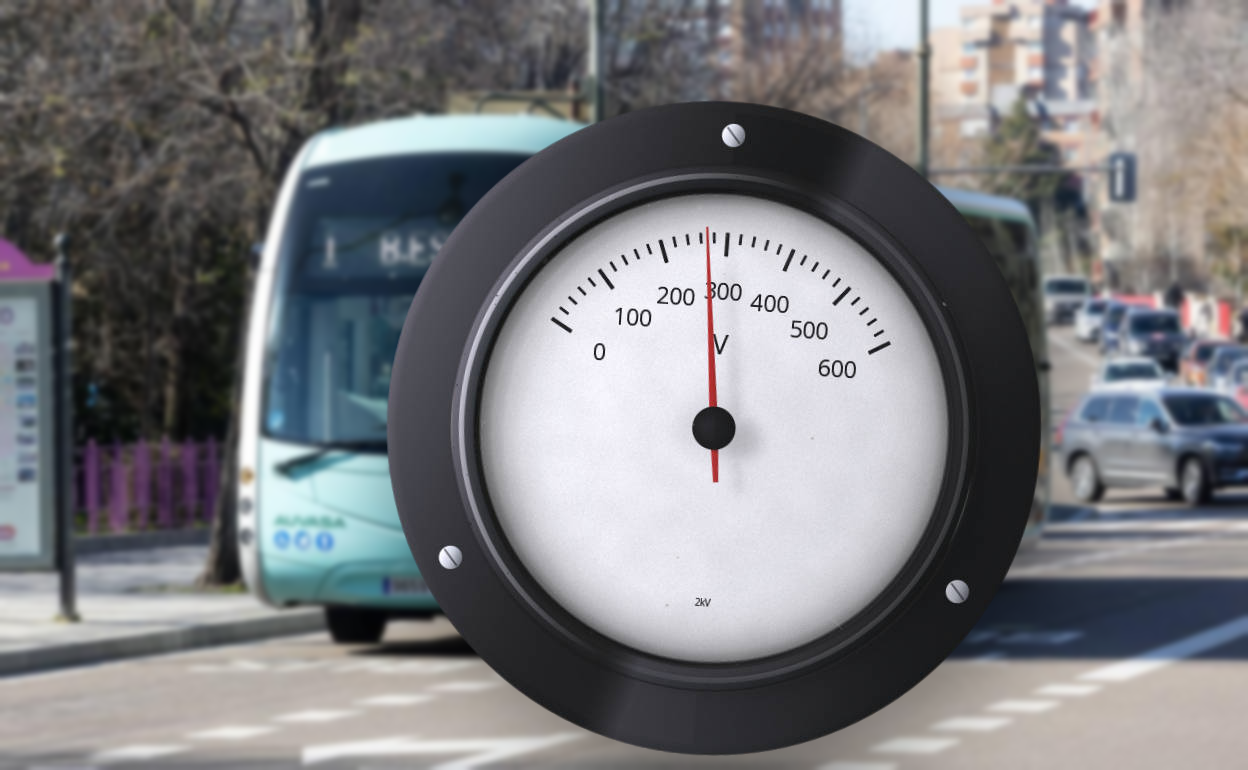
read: 270; V
